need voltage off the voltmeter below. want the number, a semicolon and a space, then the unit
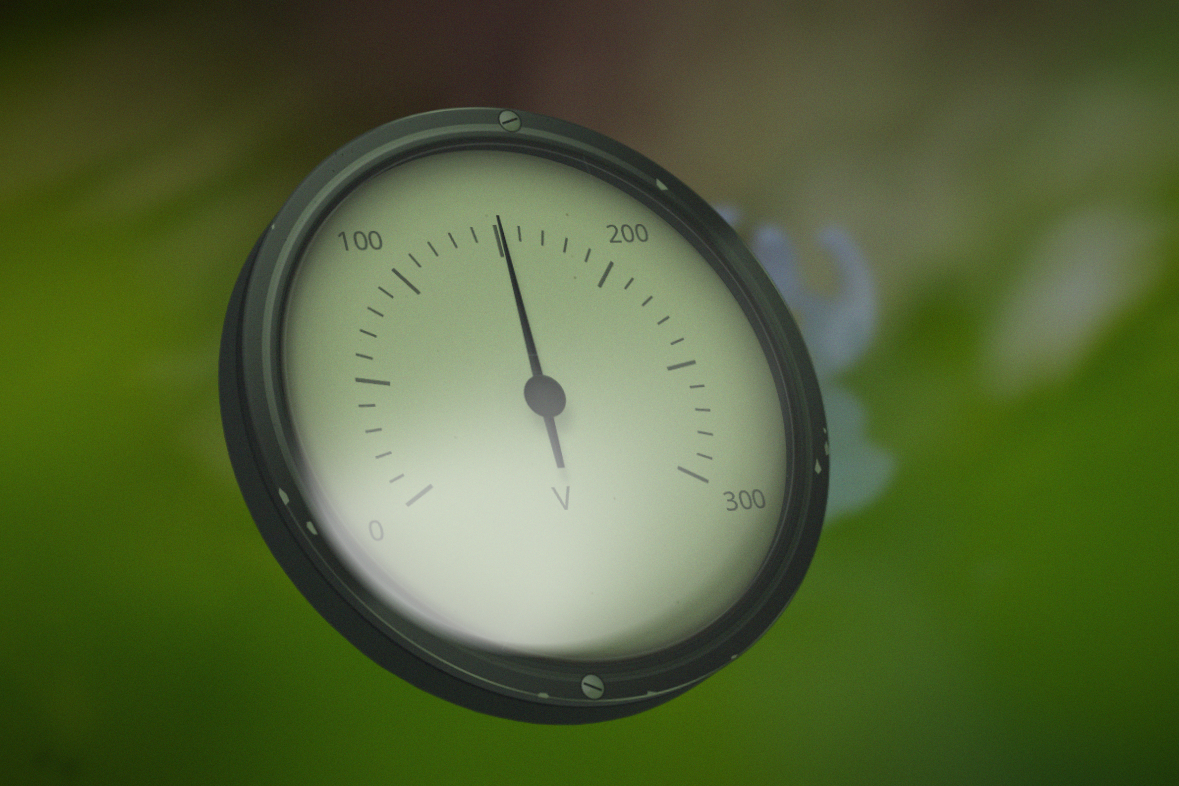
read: 150; V
